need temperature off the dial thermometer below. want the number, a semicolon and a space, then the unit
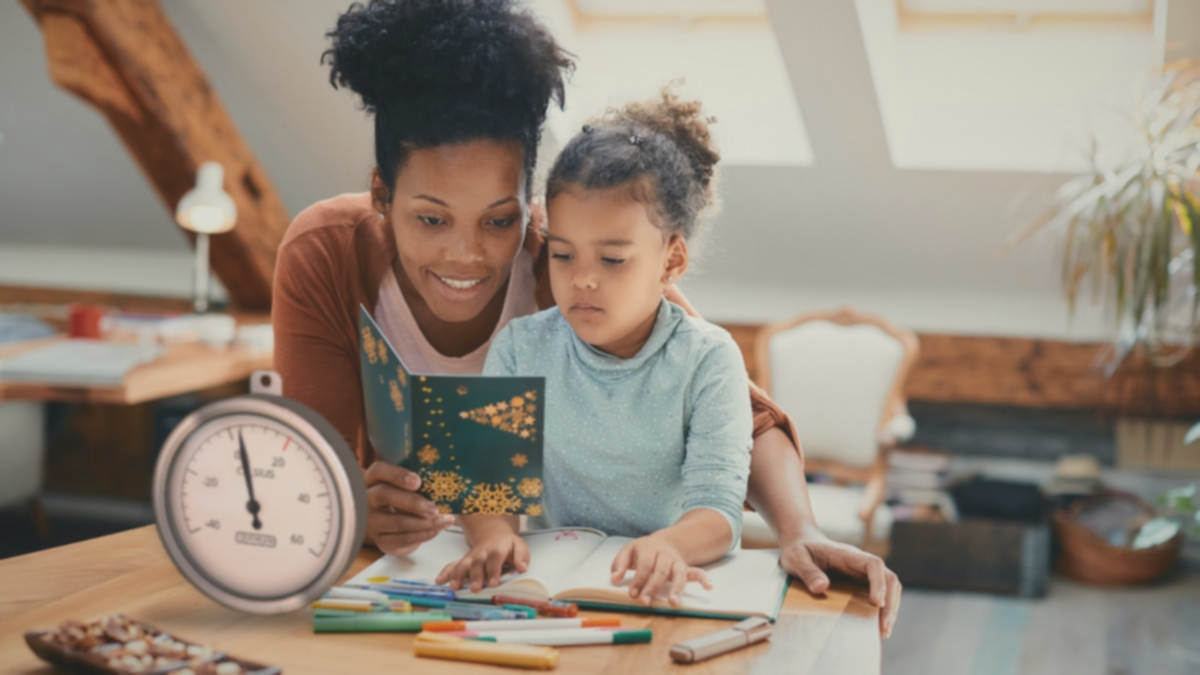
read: 4; °C
